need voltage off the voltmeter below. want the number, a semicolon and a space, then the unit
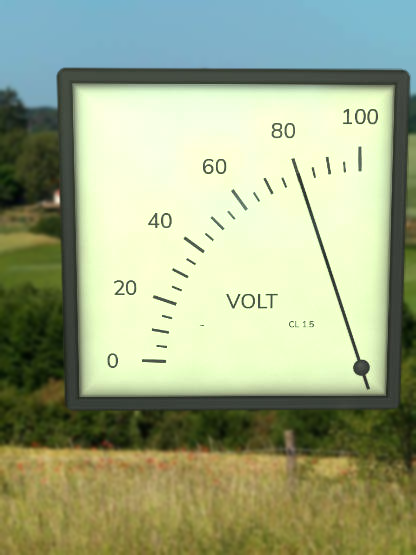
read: 80; V
